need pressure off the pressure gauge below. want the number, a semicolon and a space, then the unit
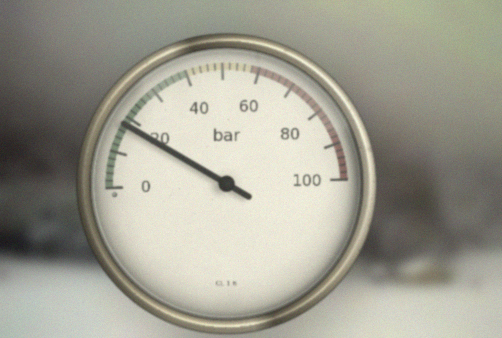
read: 18; bar
